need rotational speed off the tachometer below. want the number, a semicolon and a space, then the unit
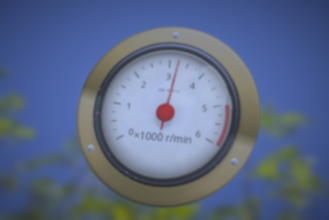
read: 3250; rpm
